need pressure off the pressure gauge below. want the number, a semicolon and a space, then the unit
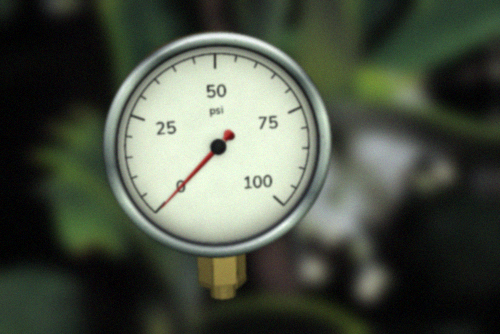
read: 0; psi
